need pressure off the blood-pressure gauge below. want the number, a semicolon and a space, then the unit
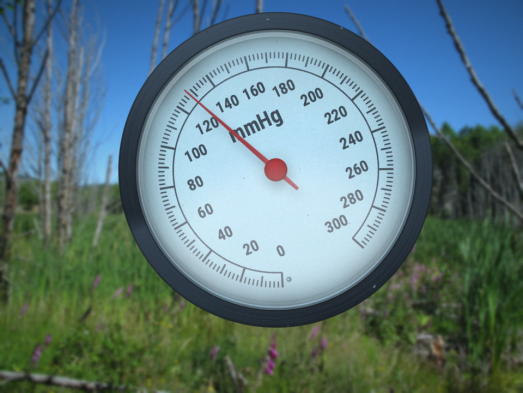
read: 128; mmHg
